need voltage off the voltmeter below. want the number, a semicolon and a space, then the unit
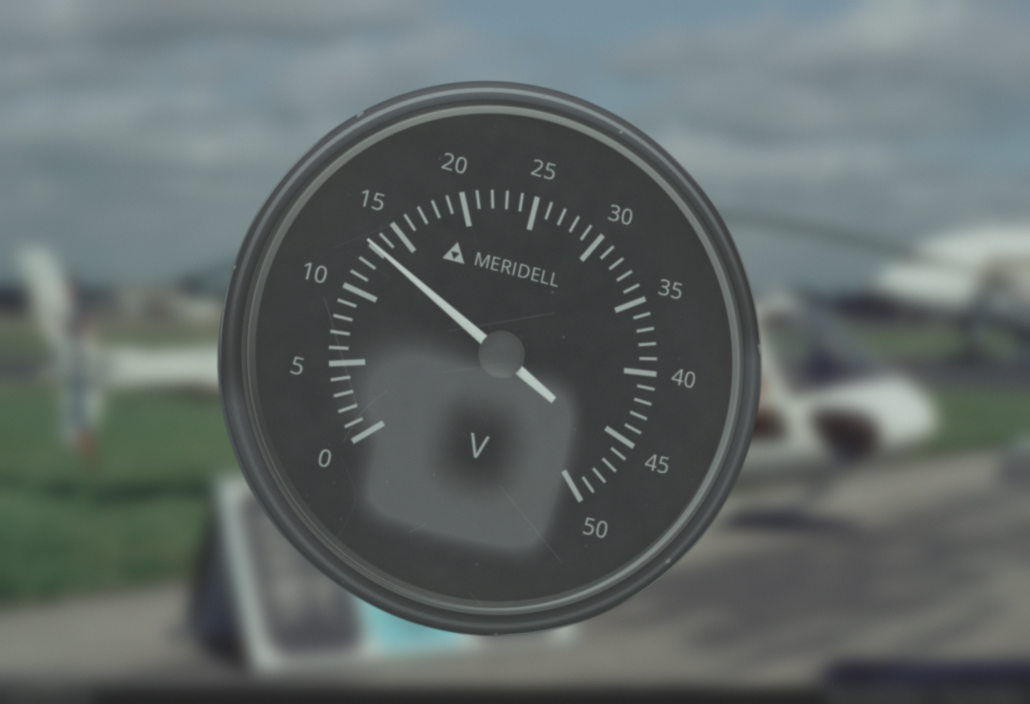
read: 13; V
